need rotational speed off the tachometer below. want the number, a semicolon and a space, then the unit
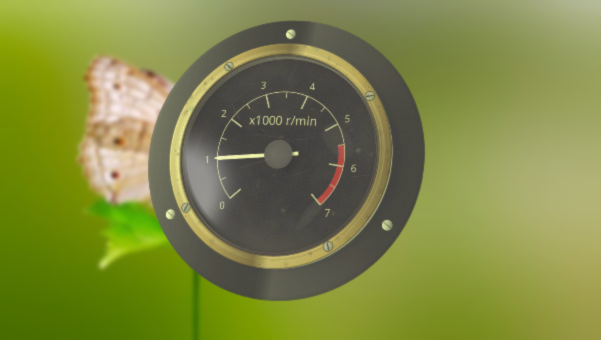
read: 1000; rpm
